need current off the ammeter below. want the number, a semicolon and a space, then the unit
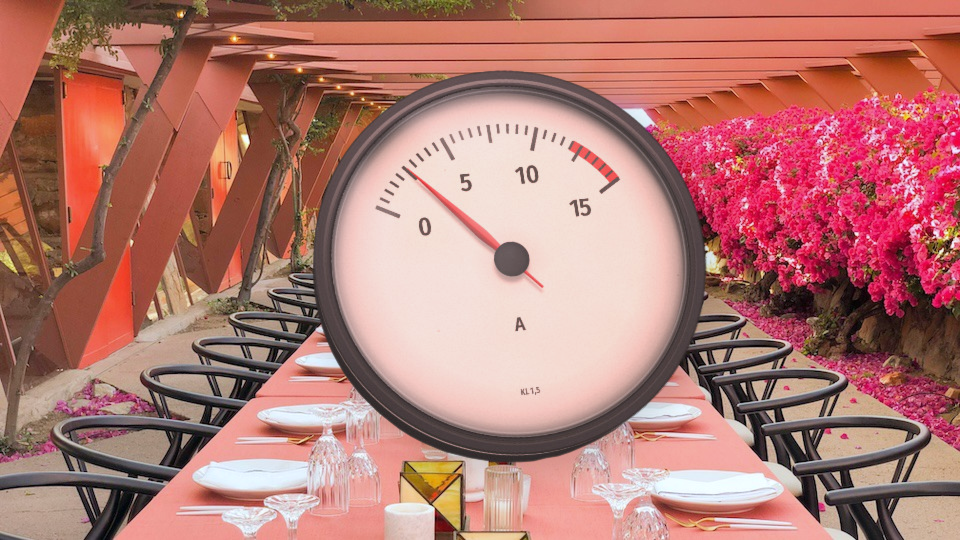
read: 2.5; A
